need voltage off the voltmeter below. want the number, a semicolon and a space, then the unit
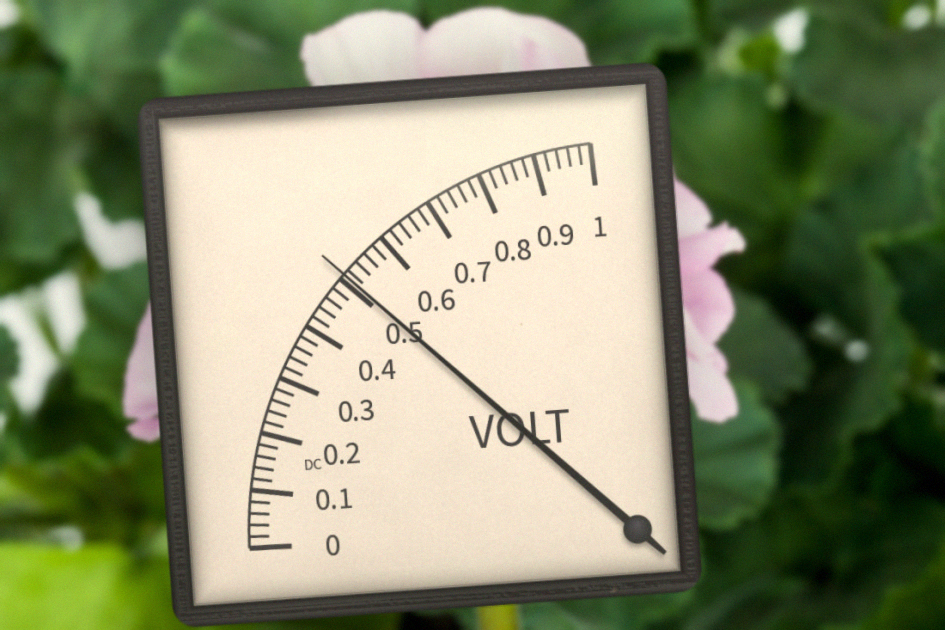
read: 0.51; V
